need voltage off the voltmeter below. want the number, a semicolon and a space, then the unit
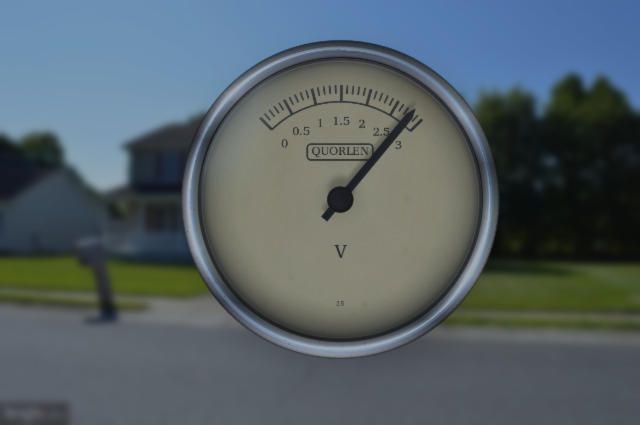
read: 2.8; V
